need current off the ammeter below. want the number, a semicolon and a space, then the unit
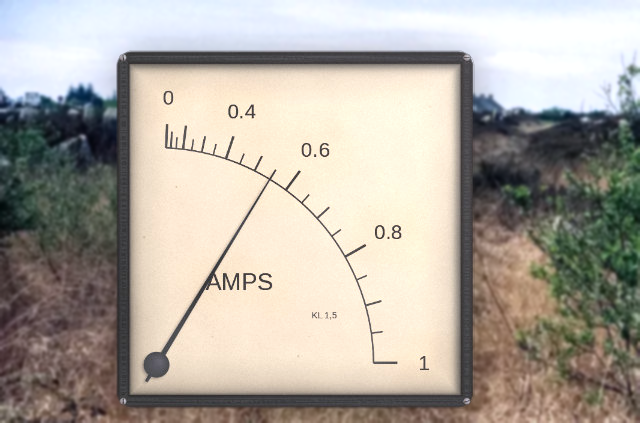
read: 0.55; A
